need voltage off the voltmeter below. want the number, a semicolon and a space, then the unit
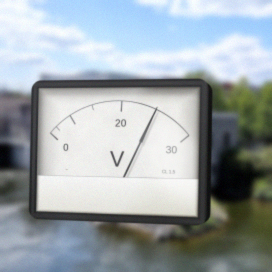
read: 25; V
